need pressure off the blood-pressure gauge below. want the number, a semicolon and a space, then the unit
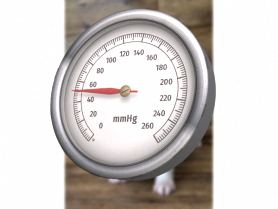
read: 50; mmHg
